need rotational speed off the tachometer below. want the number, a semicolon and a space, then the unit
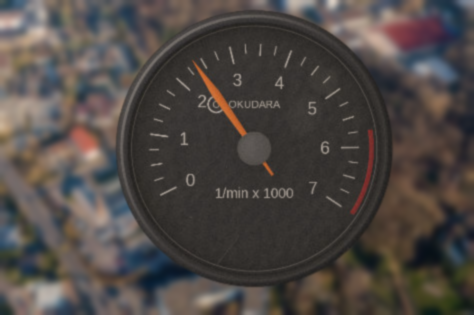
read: 2375; rpm
